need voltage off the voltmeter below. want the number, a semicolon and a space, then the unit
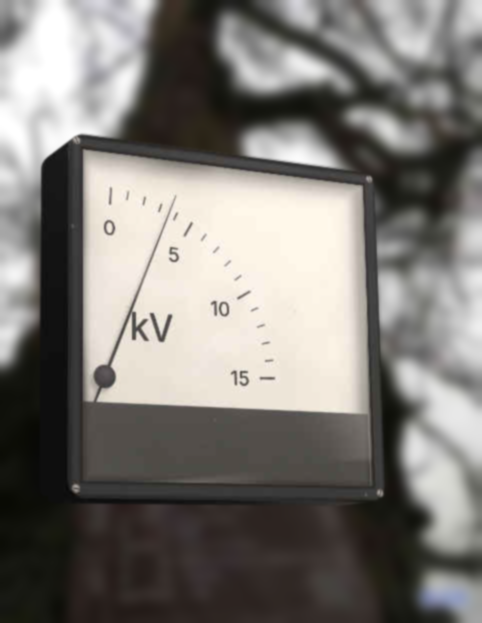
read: 3.5; kV
